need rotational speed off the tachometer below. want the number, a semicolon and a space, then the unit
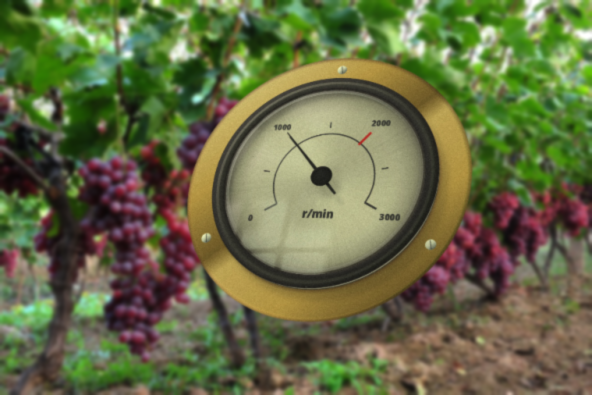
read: 1000; rpm
